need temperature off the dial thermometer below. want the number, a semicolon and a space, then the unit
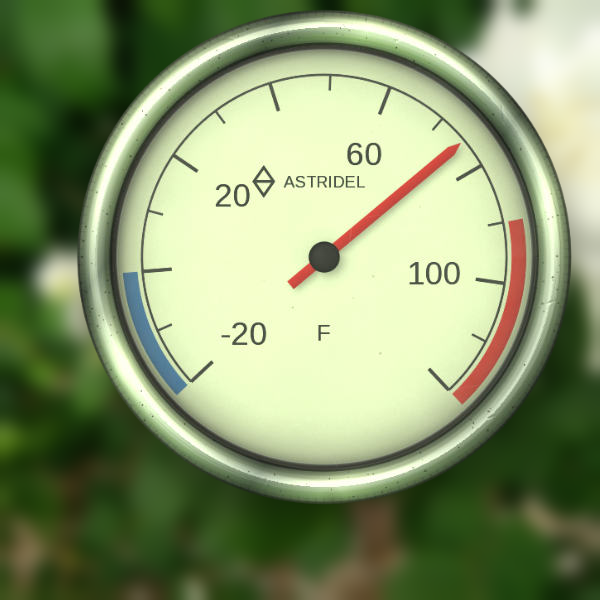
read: 75; °F
